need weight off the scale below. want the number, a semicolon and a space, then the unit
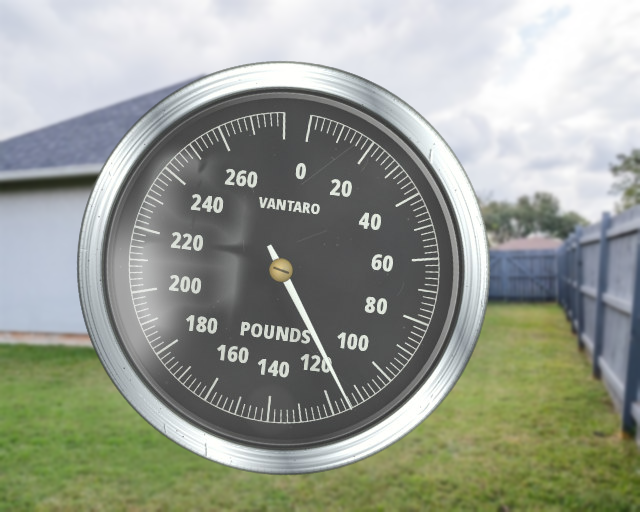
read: 114; lb
